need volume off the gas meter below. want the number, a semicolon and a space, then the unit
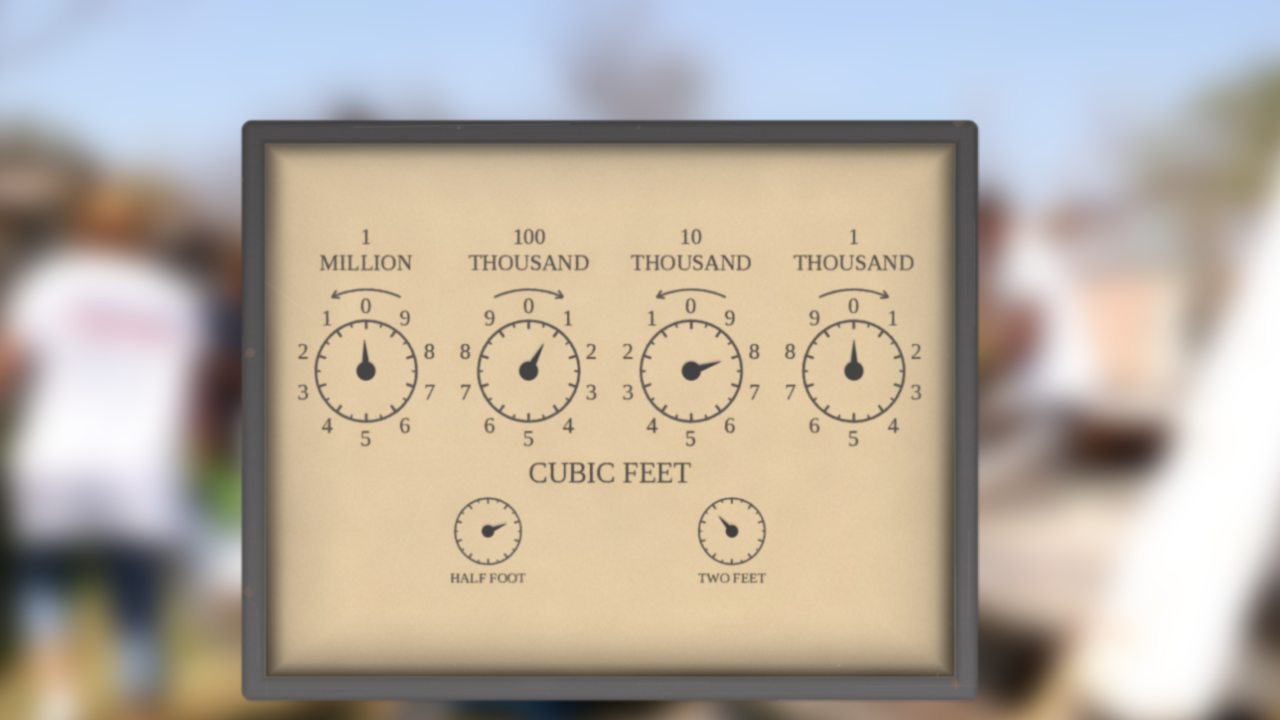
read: 8000; ft³
